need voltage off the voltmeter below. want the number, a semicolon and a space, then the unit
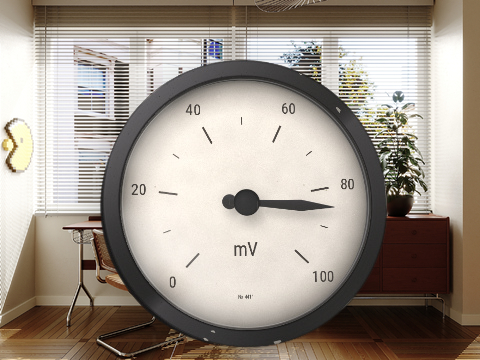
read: 85; mV
